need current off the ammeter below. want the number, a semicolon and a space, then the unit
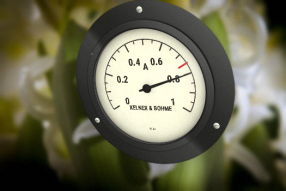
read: 0.8; A
